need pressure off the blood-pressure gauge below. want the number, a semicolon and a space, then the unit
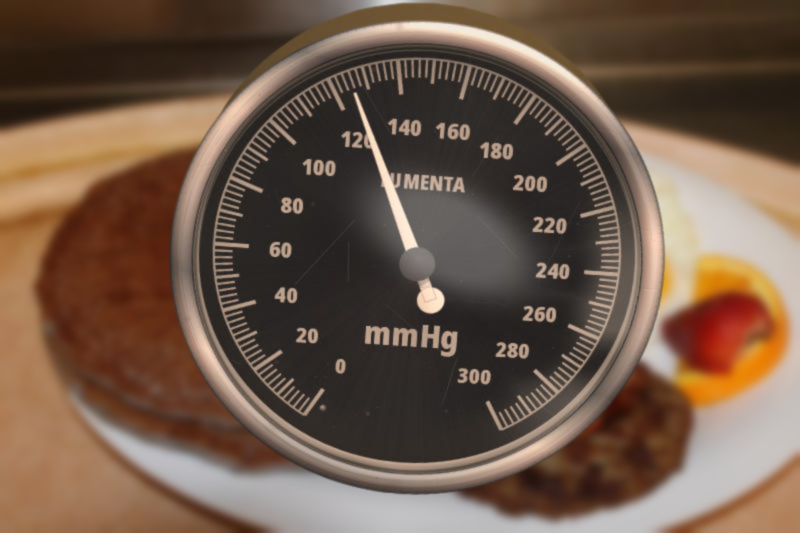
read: 126; mmHg
